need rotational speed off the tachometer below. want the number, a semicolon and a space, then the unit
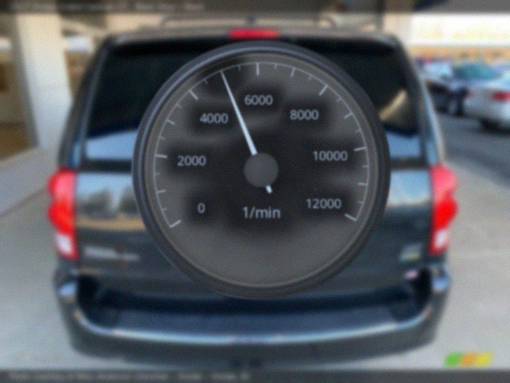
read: 5000; rpm
